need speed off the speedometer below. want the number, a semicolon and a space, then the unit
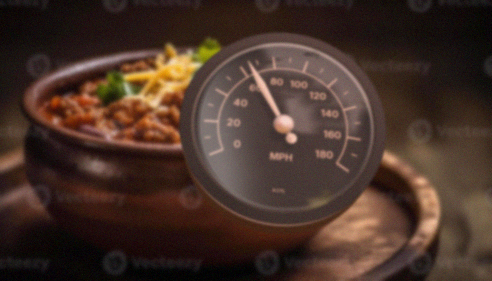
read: 65; mph
